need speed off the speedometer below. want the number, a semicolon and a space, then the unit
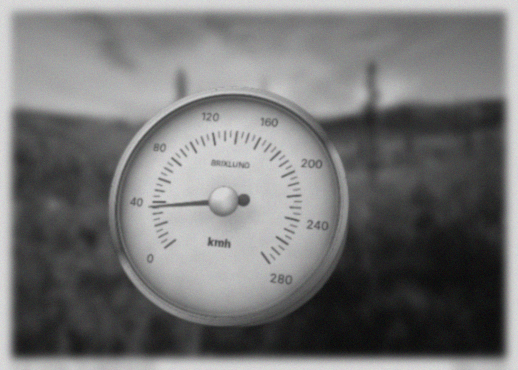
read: 35; km/h
